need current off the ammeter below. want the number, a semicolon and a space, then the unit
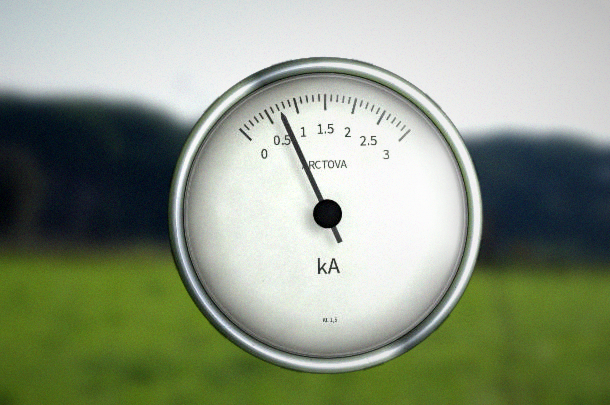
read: 0.7; kA
